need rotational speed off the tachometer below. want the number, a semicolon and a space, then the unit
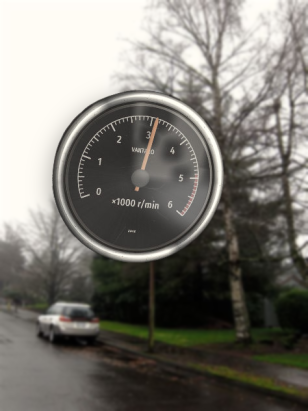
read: 3100; rpm
